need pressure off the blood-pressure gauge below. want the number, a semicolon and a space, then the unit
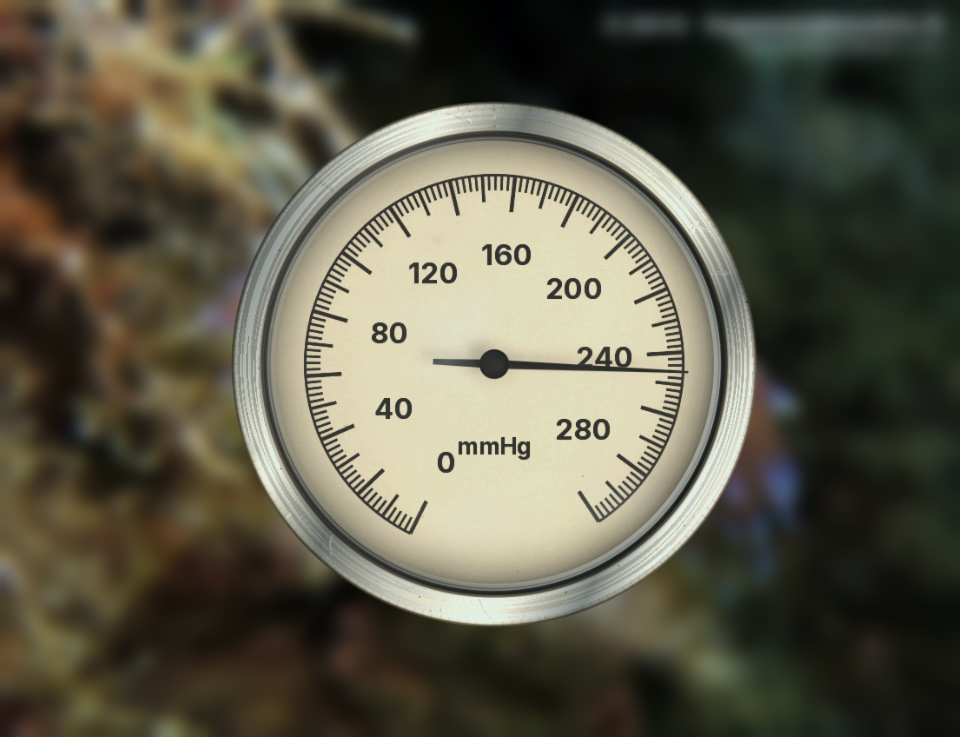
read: 246; mmHg
